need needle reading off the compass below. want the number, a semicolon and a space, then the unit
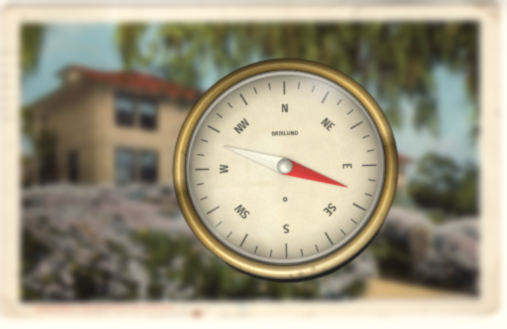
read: 110; °
